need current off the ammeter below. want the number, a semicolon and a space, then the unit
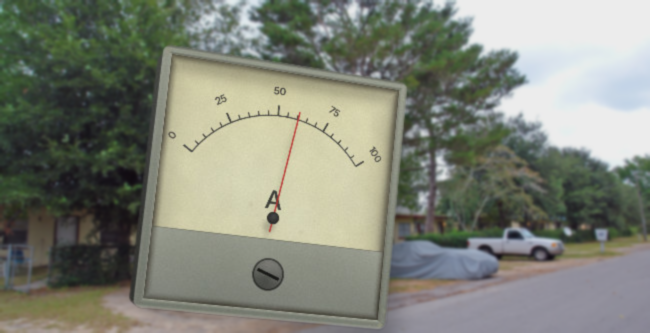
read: 60; A
